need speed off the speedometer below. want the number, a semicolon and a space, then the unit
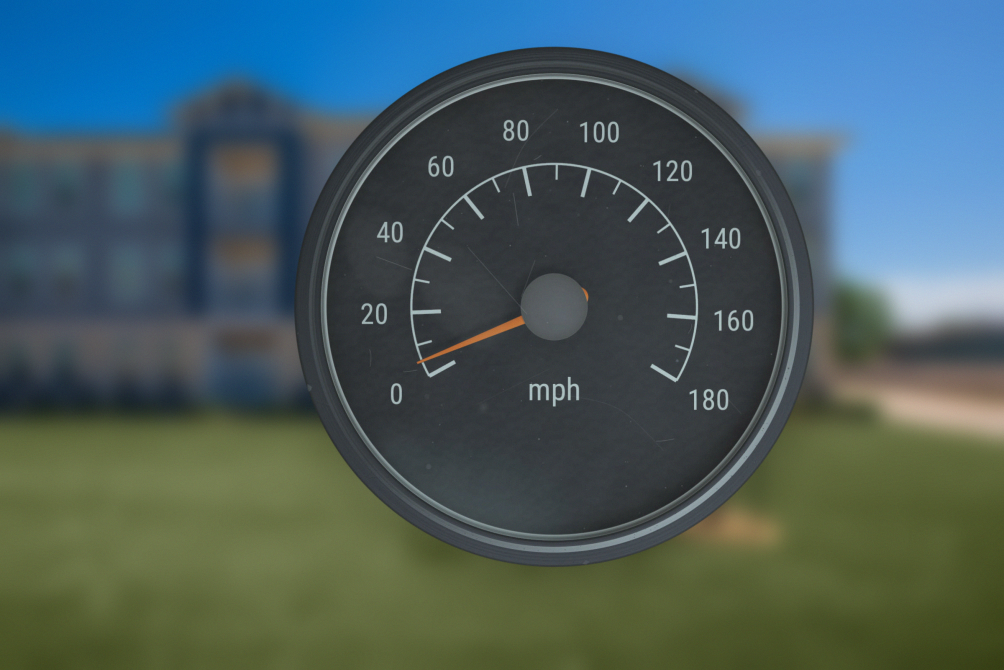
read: 5; mph
